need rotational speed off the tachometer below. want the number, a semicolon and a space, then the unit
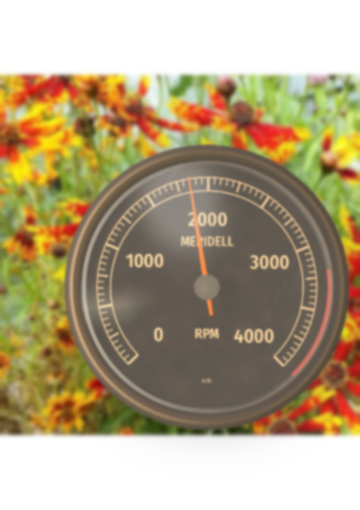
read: 1850; rpm
